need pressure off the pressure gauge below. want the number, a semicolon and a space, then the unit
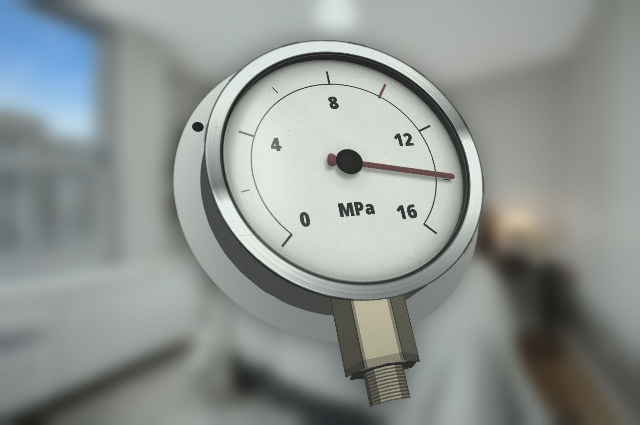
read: 14; MPa
